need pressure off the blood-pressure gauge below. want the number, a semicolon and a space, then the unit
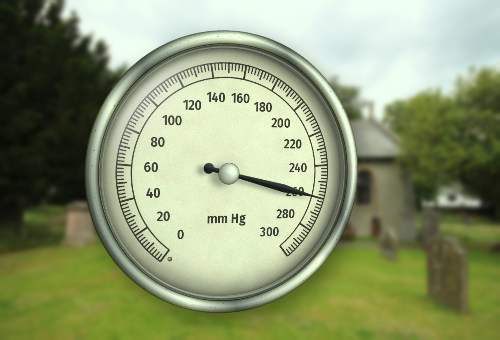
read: 260; mmHg
